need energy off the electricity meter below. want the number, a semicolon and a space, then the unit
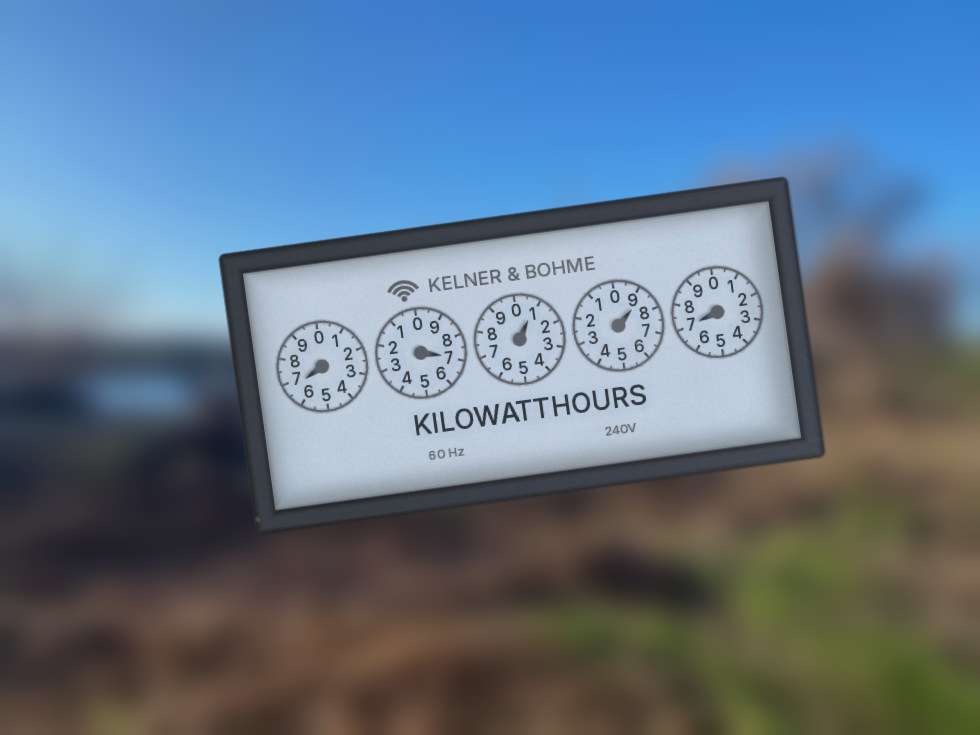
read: 67087; kWh
